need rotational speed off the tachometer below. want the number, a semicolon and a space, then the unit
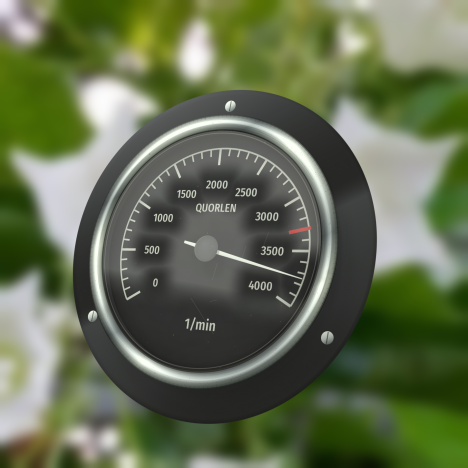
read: 3750; rpm
